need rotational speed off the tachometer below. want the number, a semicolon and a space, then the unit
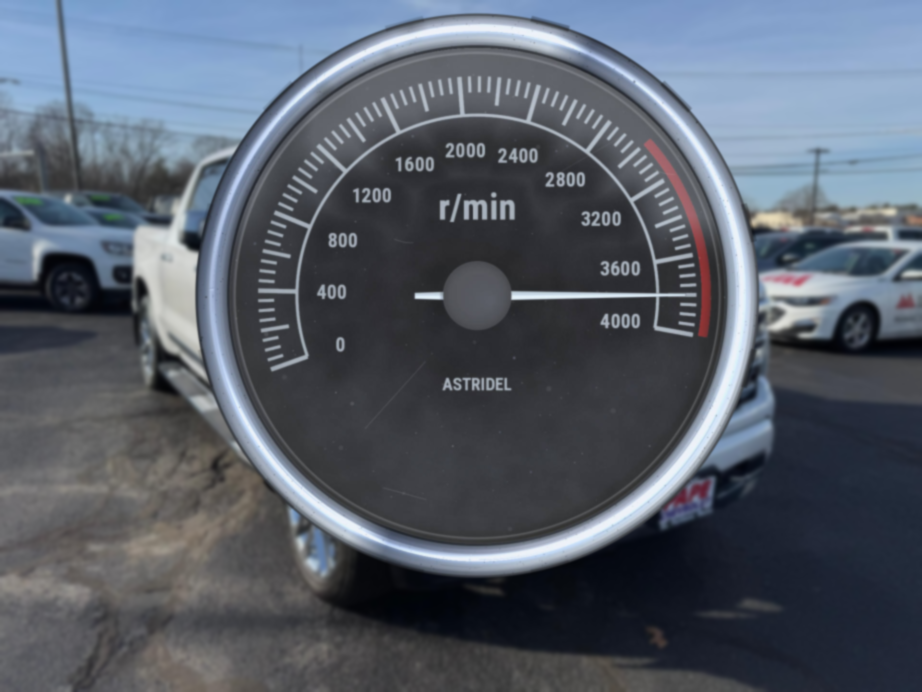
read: 3800; rpm
